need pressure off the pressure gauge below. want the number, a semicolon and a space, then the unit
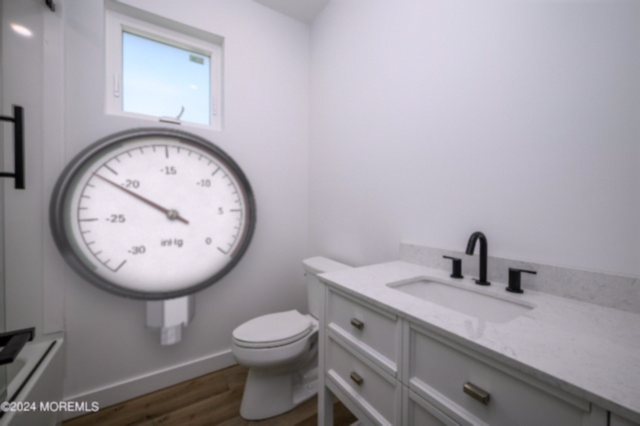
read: -21; inHg
